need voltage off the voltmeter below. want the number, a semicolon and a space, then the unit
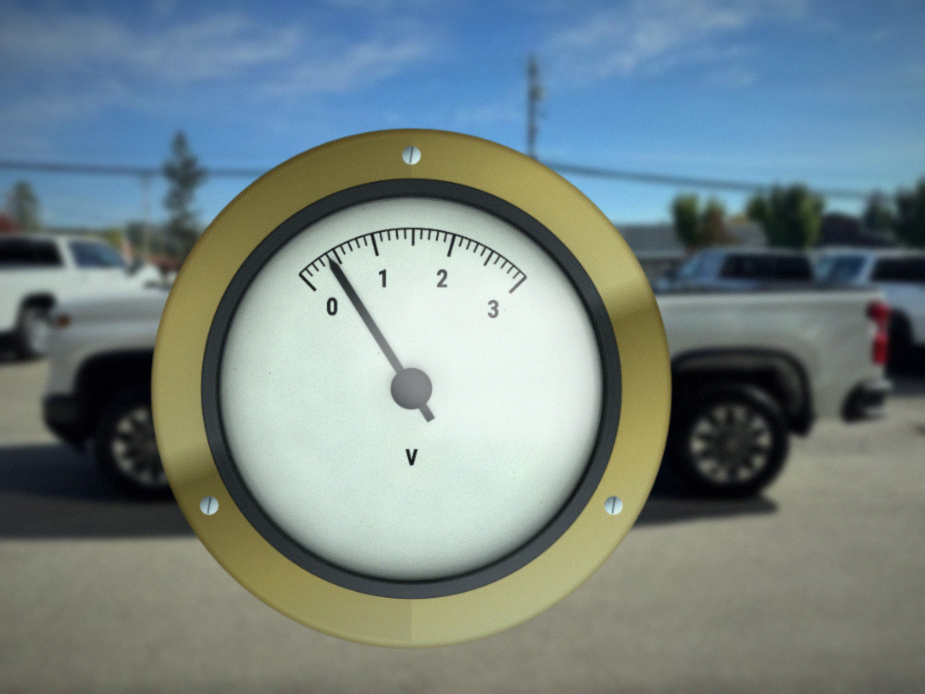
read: 0.4; V
